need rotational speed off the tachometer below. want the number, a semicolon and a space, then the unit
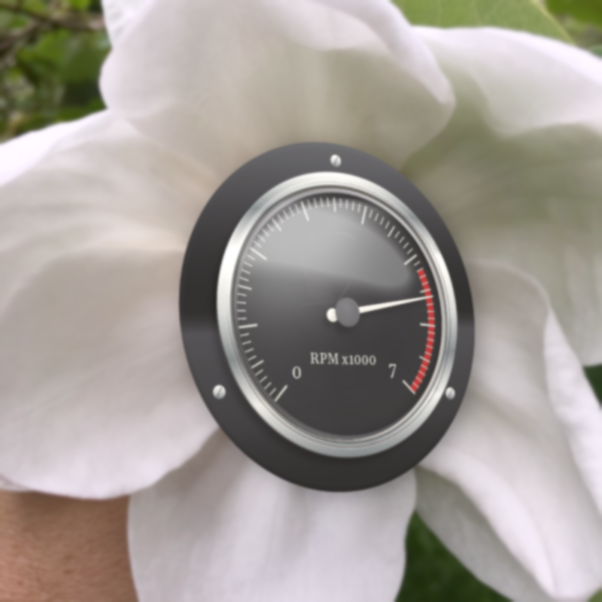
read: 5600; rpm
